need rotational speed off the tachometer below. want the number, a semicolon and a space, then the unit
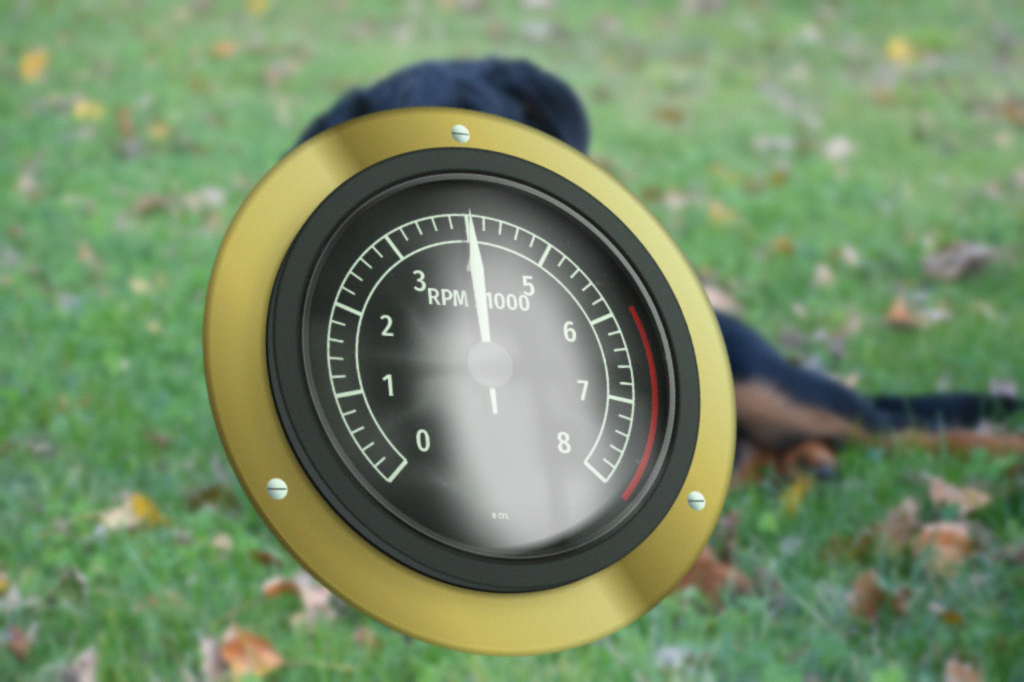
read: 4000; rpm
